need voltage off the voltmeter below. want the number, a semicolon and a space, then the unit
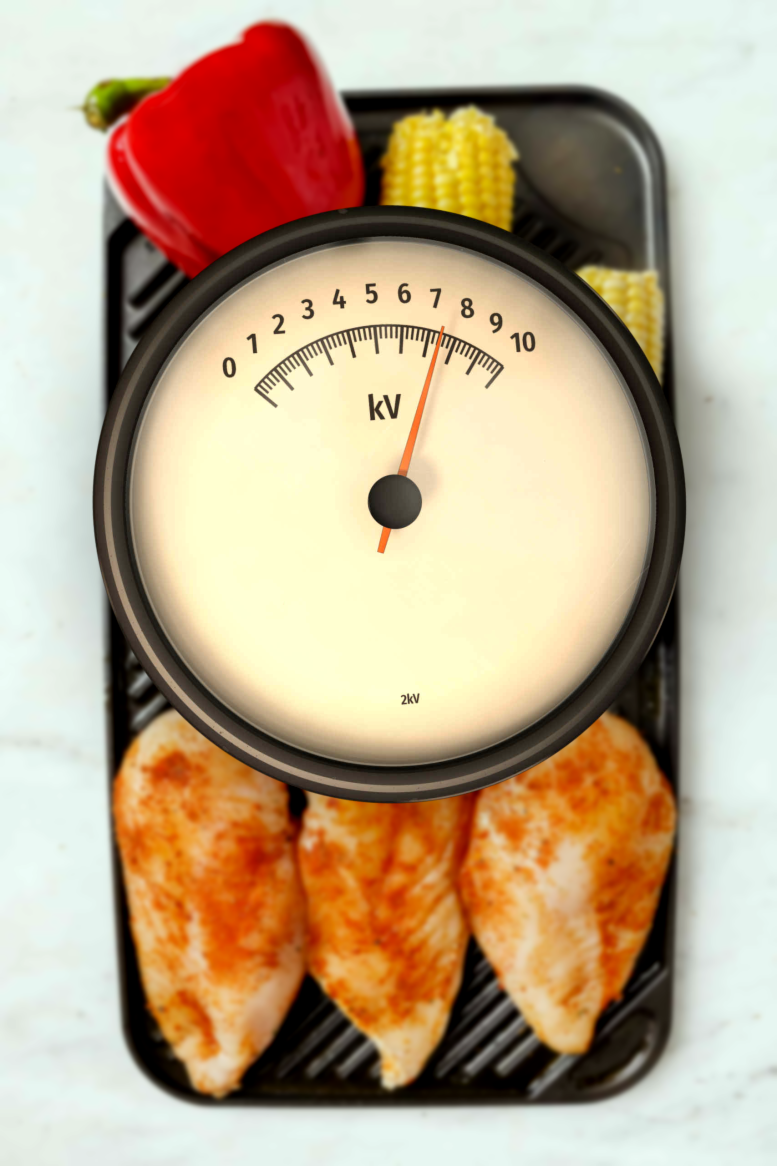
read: 7.4; kV
